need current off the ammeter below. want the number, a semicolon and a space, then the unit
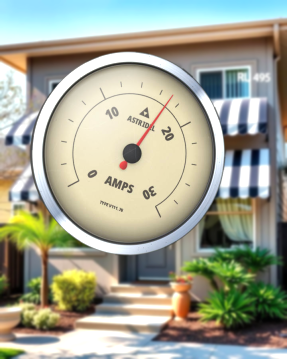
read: 17; A
